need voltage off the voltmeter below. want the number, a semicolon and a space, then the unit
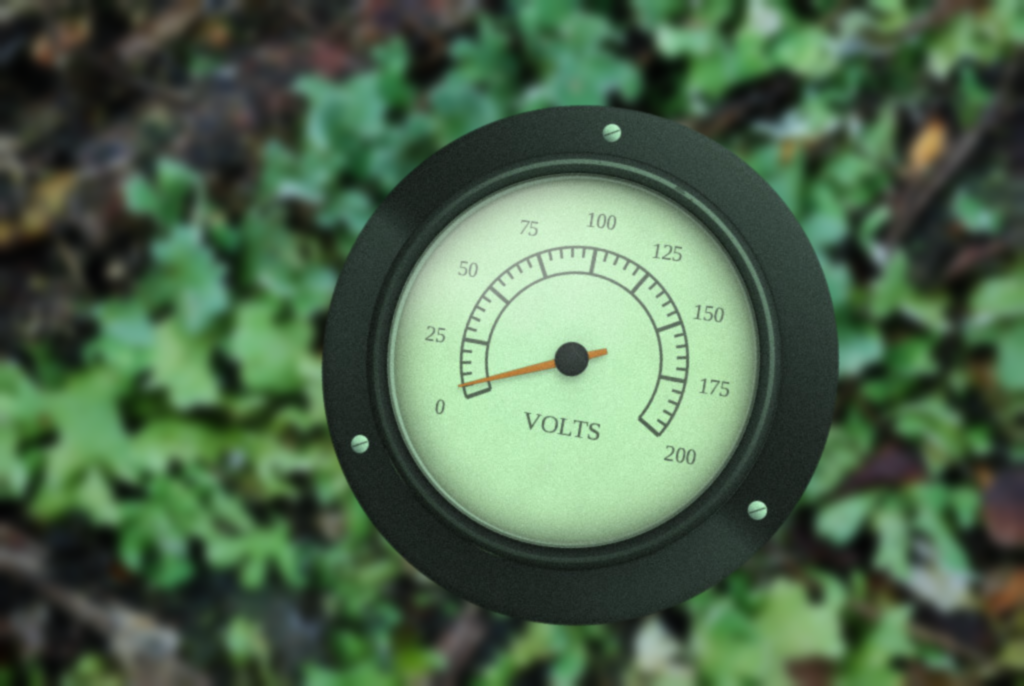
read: 5; V
